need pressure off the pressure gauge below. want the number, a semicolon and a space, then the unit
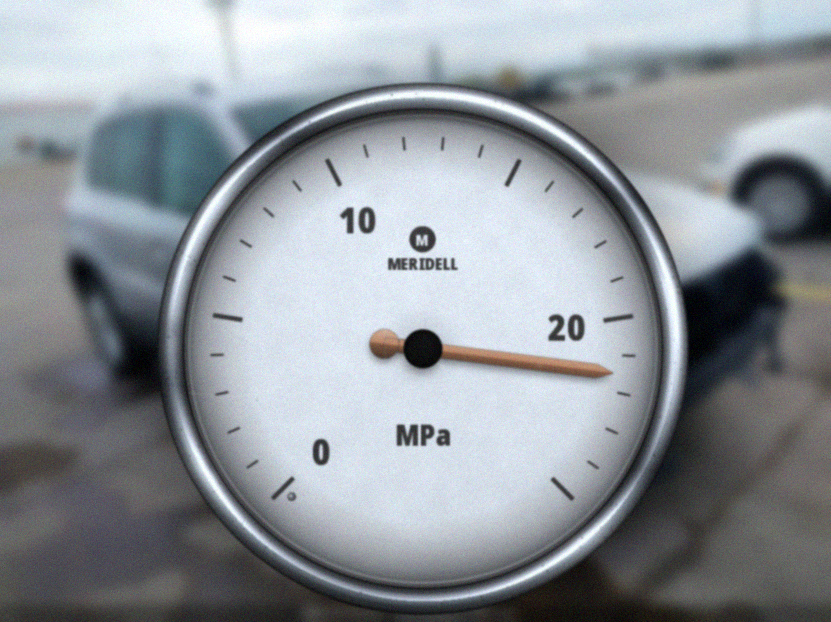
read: 21.5; MPa
